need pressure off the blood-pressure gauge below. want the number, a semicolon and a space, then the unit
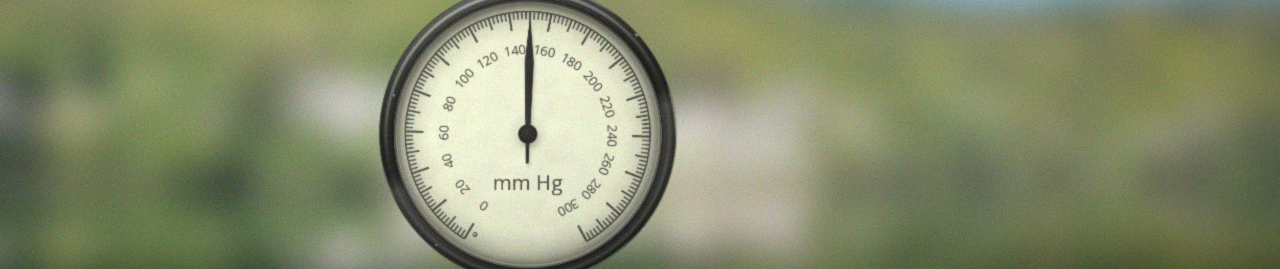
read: 150; mmHg
